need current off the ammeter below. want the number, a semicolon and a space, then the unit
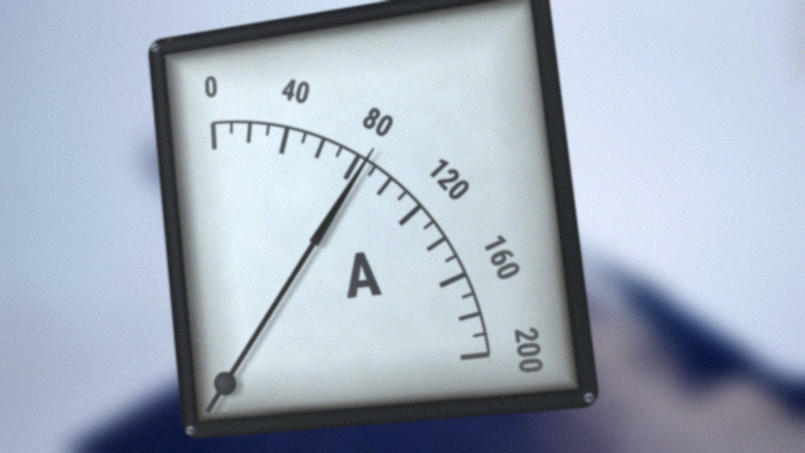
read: 85; A
